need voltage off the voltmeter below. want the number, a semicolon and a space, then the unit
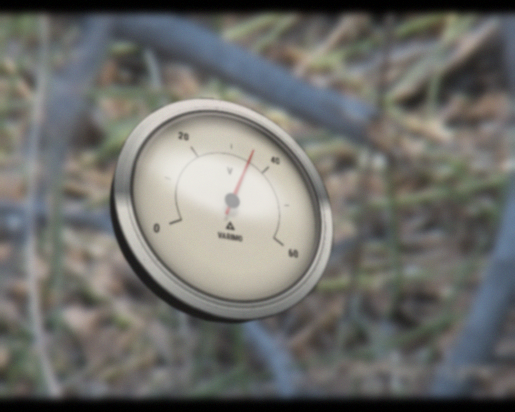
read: 35; V
